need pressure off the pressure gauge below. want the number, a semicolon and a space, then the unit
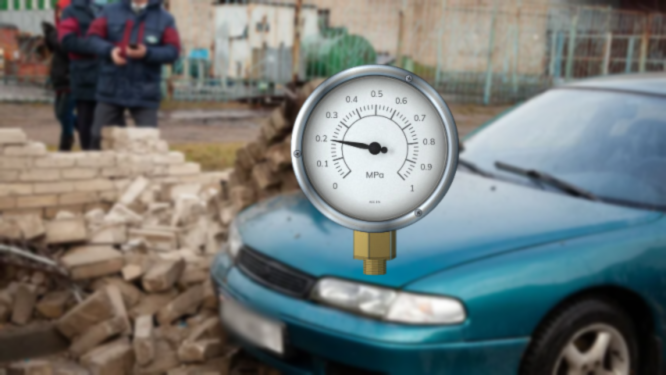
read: 0.2; MPa
